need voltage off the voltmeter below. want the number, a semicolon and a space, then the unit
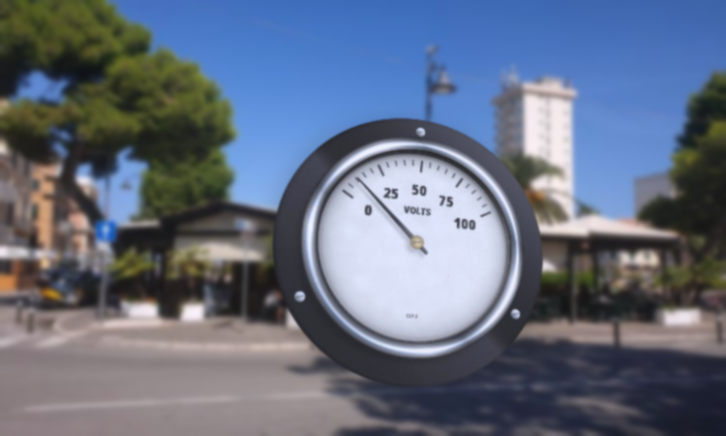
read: 10; V
